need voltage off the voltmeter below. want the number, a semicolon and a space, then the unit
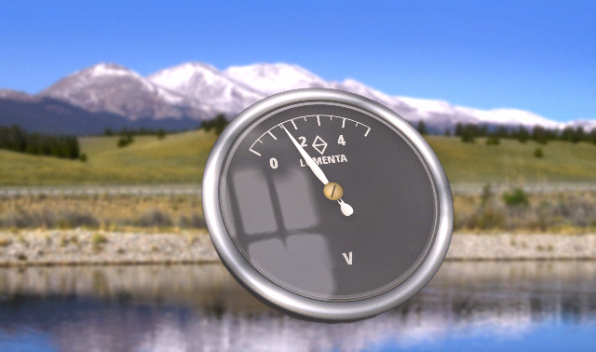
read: 1.5; V
